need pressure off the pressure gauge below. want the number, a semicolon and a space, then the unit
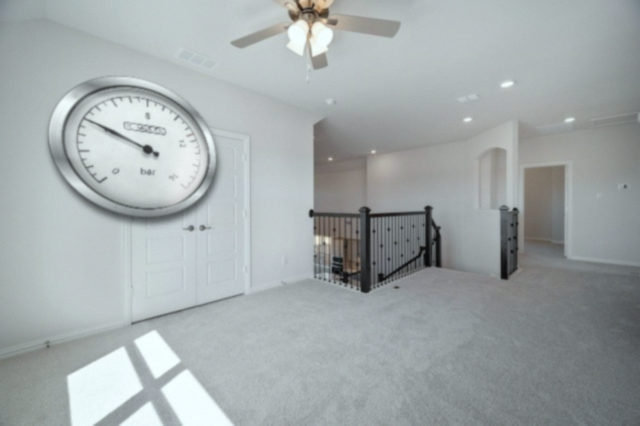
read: 4; bar
